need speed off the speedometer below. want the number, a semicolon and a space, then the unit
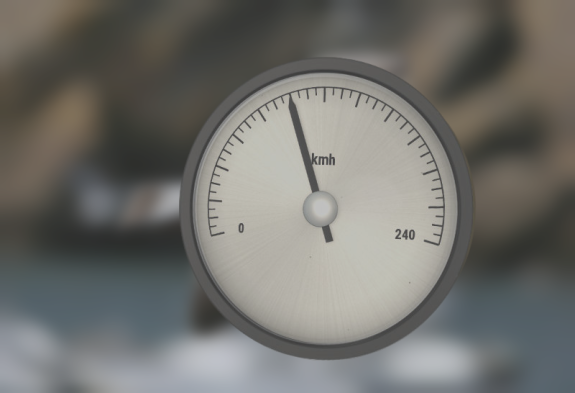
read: 100; km/h
